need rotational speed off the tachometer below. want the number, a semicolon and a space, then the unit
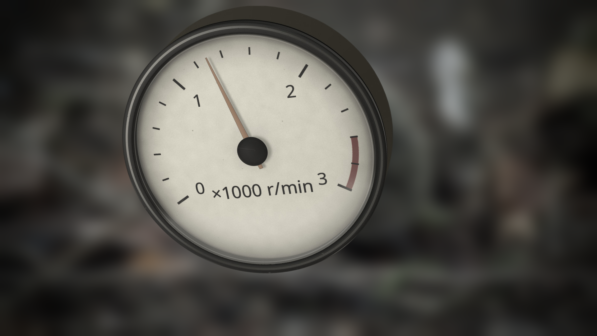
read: 1300; rpm
